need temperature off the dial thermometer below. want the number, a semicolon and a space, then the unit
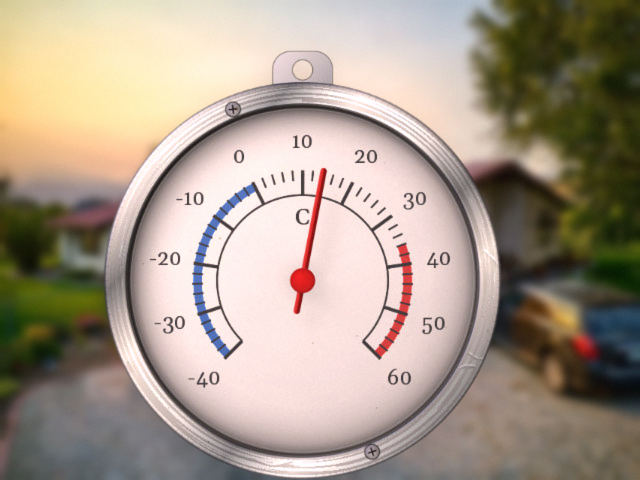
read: 14; °C
